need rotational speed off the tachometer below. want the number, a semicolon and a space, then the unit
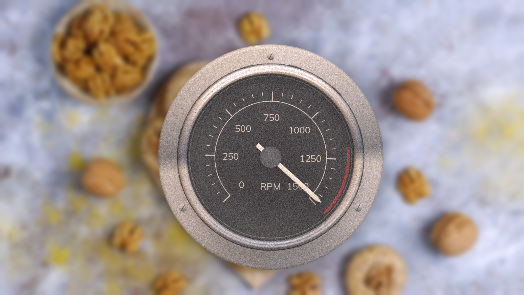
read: 1475; rpm
